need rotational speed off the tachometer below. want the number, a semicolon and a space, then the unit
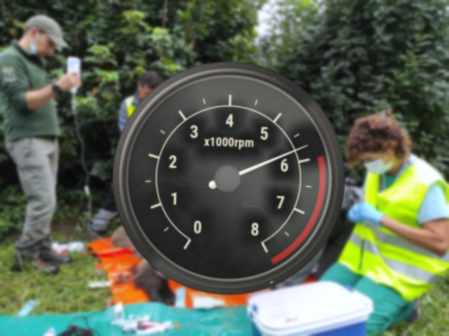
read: 5750; rpm
